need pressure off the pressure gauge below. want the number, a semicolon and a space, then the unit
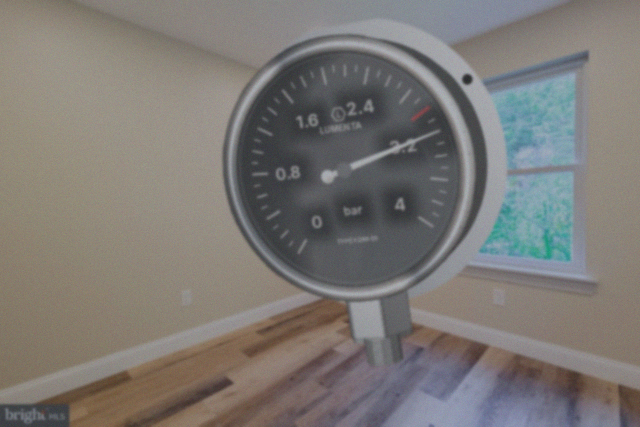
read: 3.2; bar
